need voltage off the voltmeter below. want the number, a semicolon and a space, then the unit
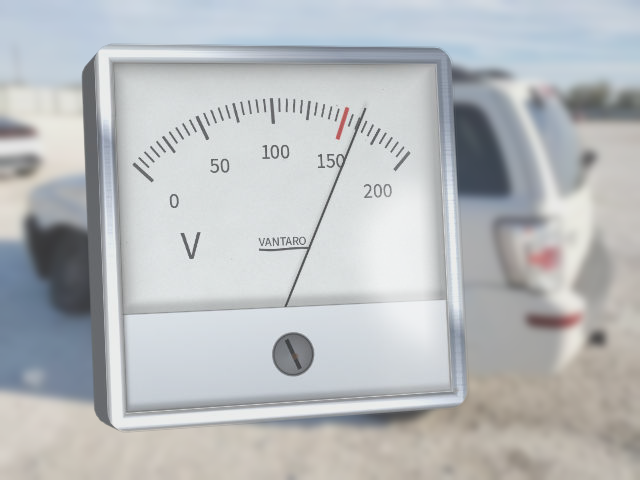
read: 160; V
